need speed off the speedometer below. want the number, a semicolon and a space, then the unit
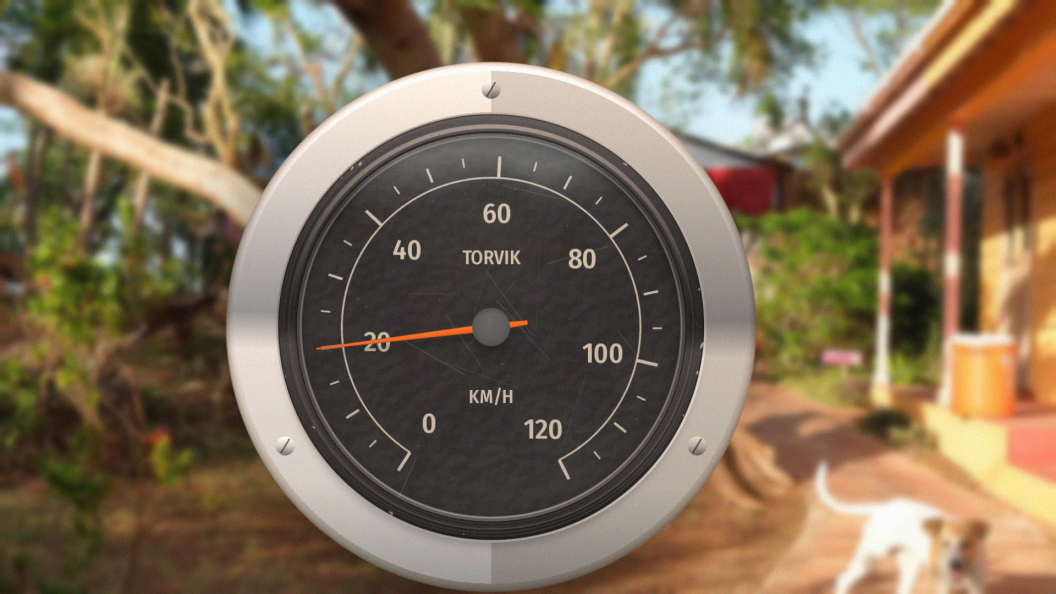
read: 20; km/h
